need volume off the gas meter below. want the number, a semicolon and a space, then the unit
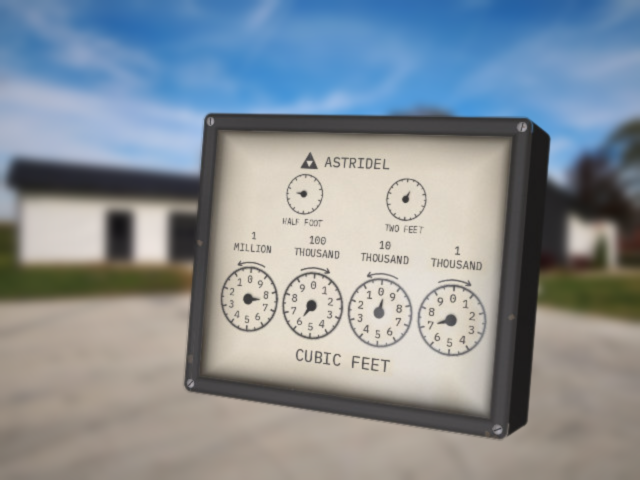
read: 759700; ft³
